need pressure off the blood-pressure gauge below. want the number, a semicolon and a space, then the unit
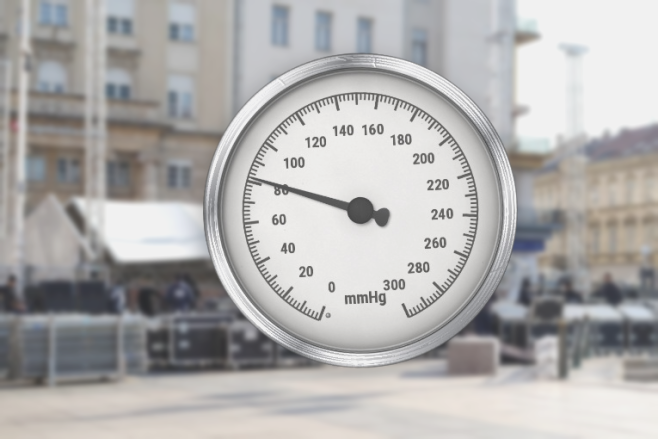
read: 82; mmHg
